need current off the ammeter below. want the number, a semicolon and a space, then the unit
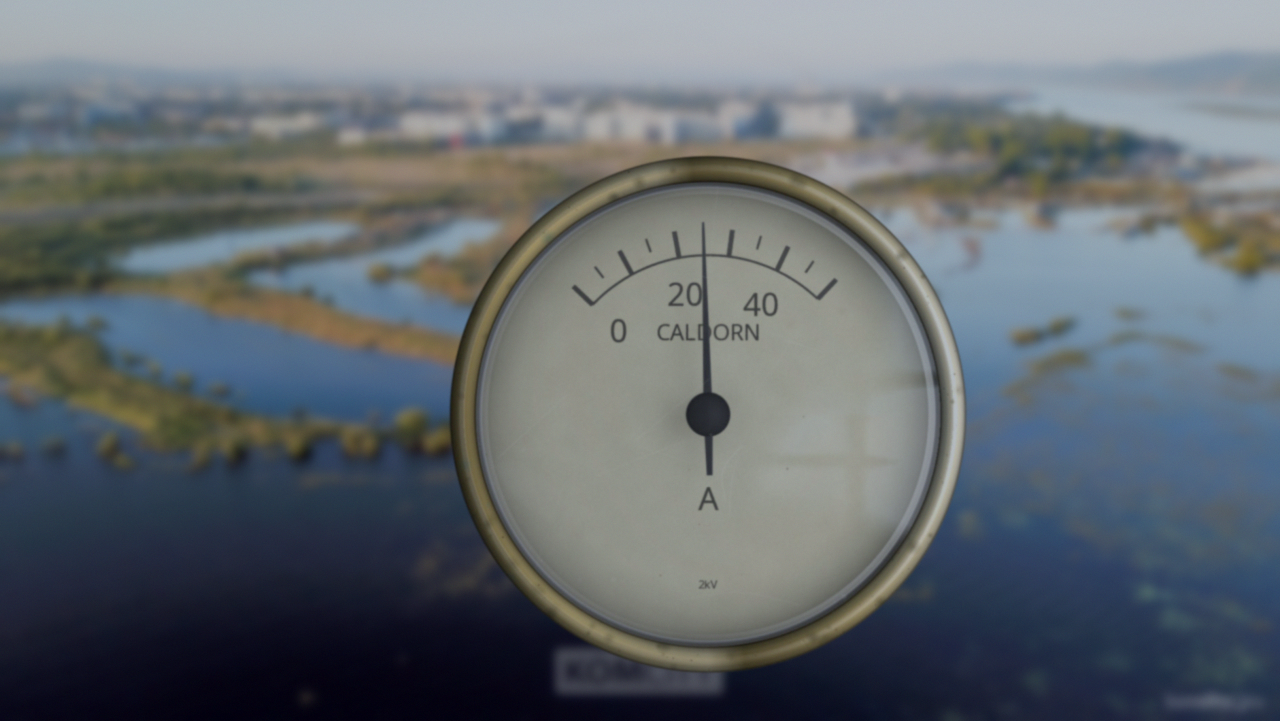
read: 25; A
